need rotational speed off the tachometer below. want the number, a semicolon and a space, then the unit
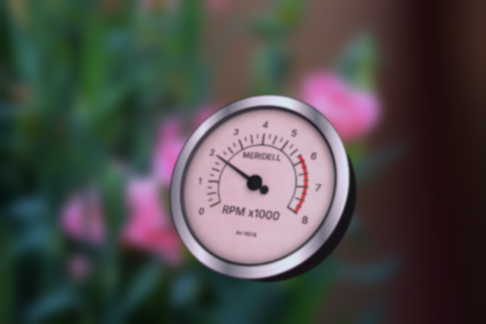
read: 2000; rpm
